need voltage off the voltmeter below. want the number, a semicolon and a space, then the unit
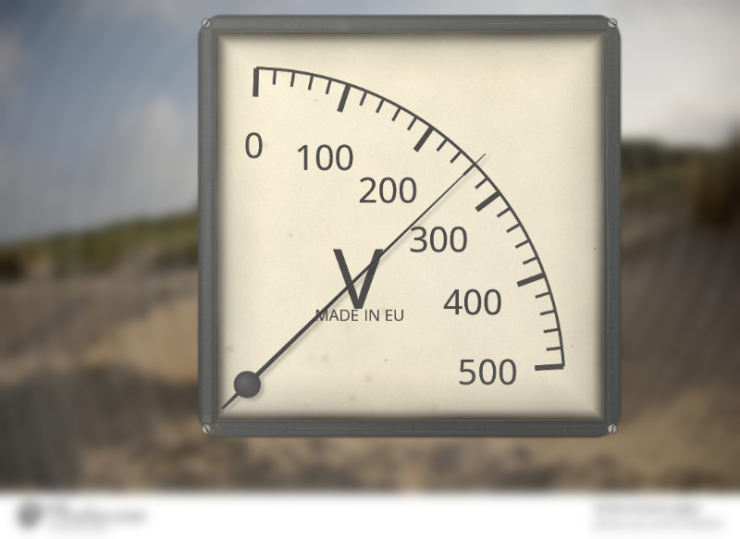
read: 260; V
